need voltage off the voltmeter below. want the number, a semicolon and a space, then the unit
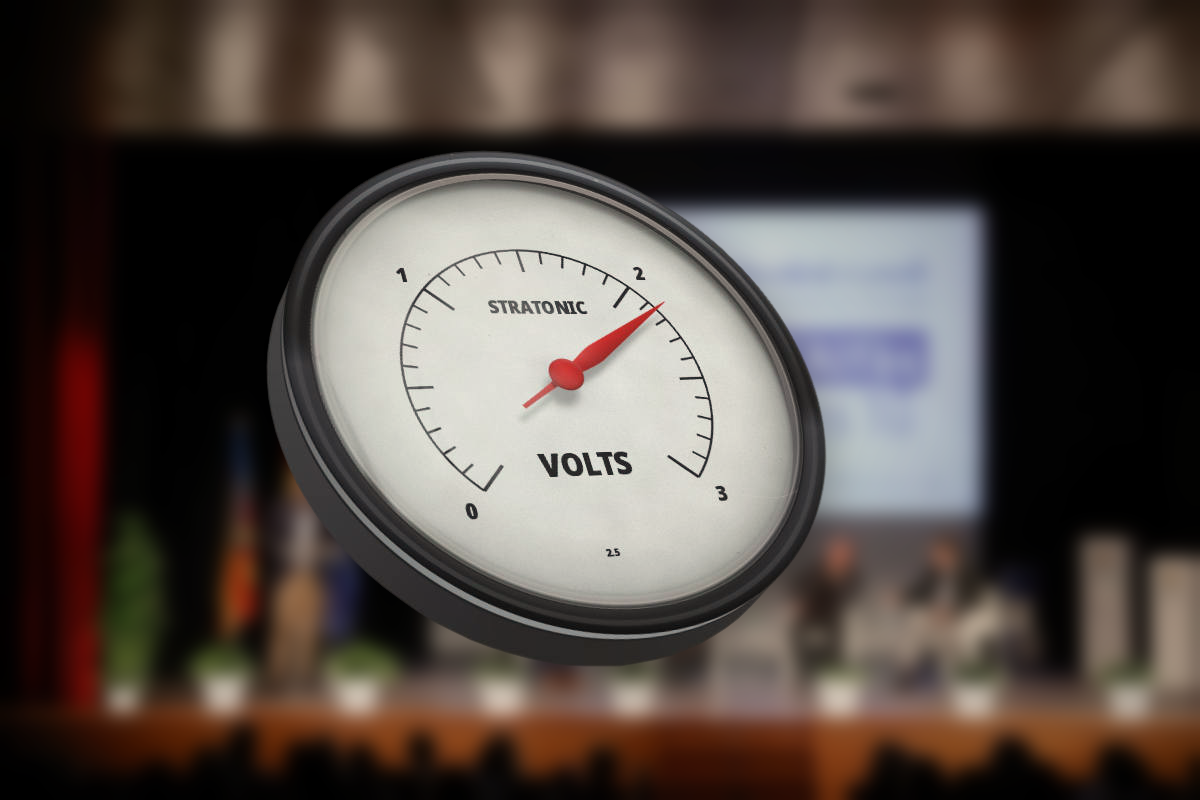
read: 2.15; V
